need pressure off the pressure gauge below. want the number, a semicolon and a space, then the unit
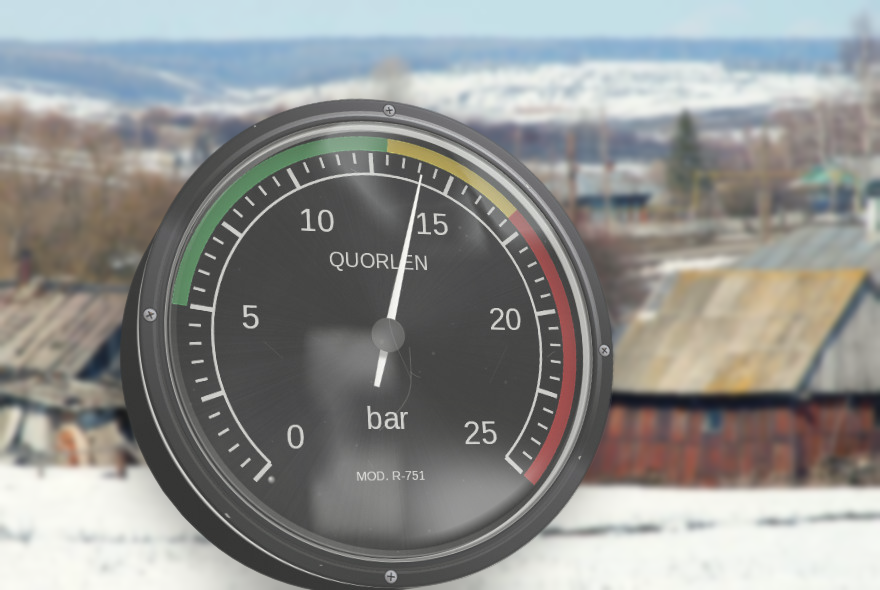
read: 14; bar
